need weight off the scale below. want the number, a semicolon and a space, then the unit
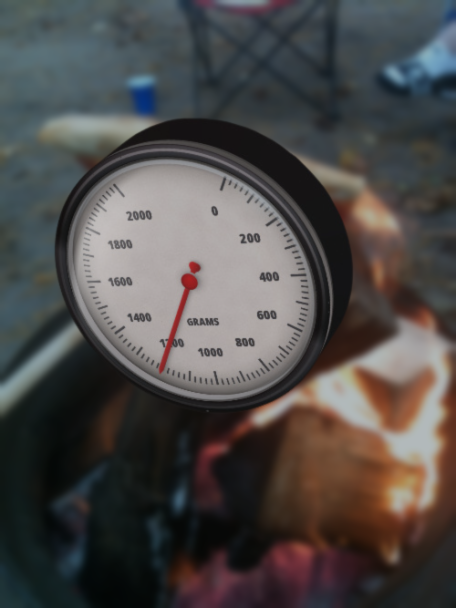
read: 1200; g
